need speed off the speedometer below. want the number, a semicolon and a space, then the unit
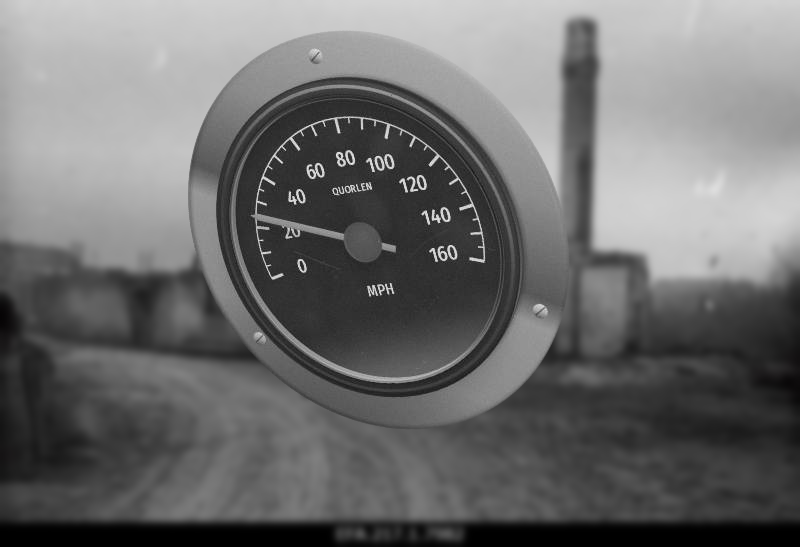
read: 25; mph
